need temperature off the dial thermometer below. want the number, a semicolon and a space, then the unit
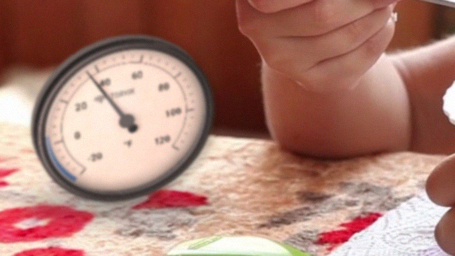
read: 36; °F
